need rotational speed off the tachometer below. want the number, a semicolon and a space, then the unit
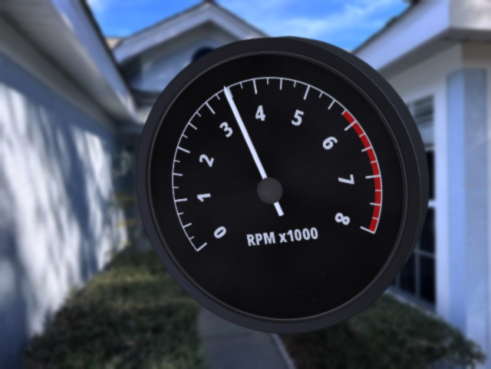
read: 3500; rpm
